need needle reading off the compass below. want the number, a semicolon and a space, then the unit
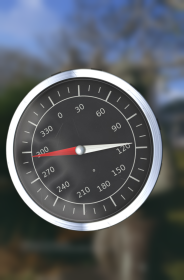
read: 295; °
